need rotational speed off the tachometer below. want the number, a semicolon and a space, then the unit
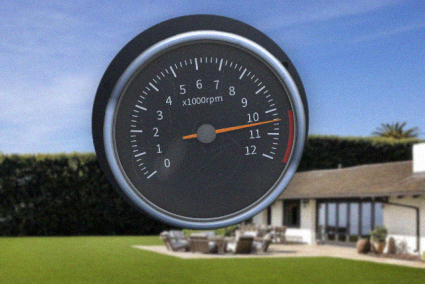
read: 10400; rpm
